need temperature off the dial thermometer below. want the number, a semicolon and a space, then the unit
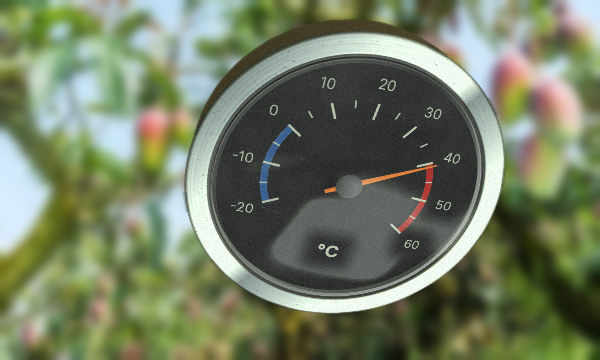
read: 40; °C
